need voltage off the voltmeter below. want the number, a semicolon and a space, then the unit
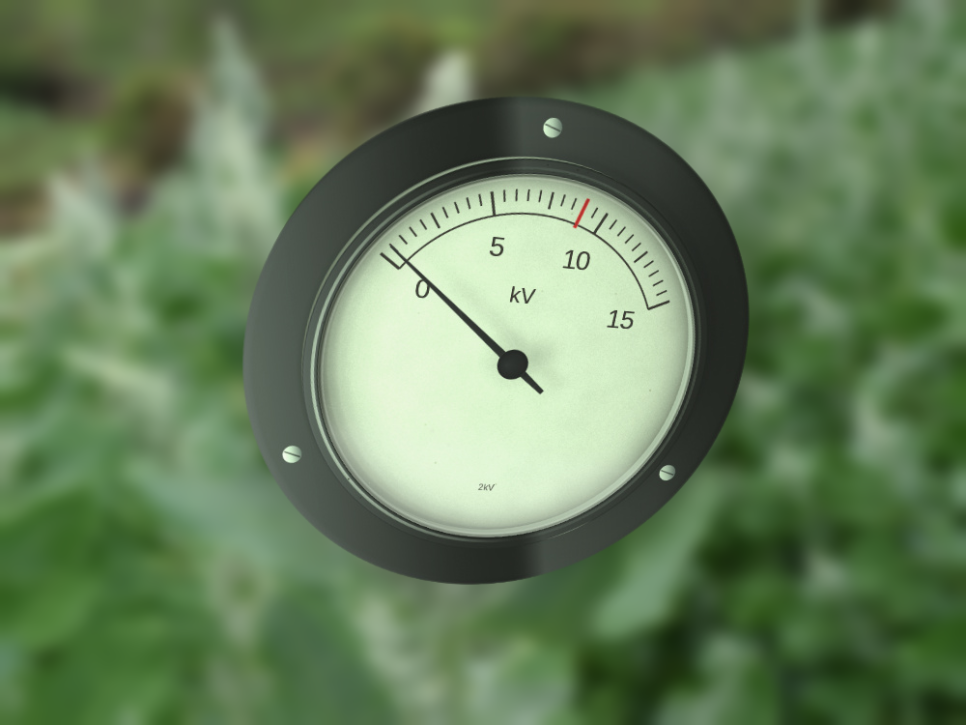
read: 0.5; kV
